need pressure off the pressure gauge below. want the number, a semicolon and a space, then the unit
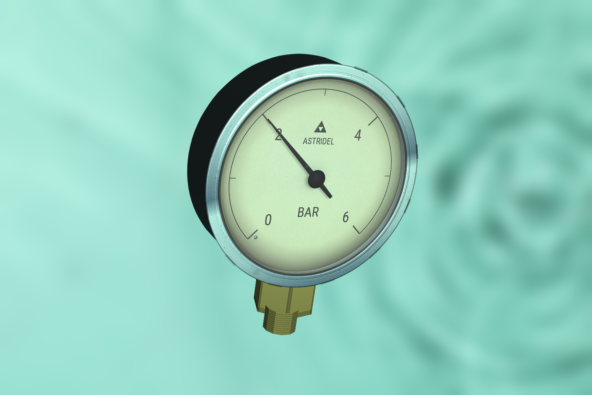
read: 2; bar
